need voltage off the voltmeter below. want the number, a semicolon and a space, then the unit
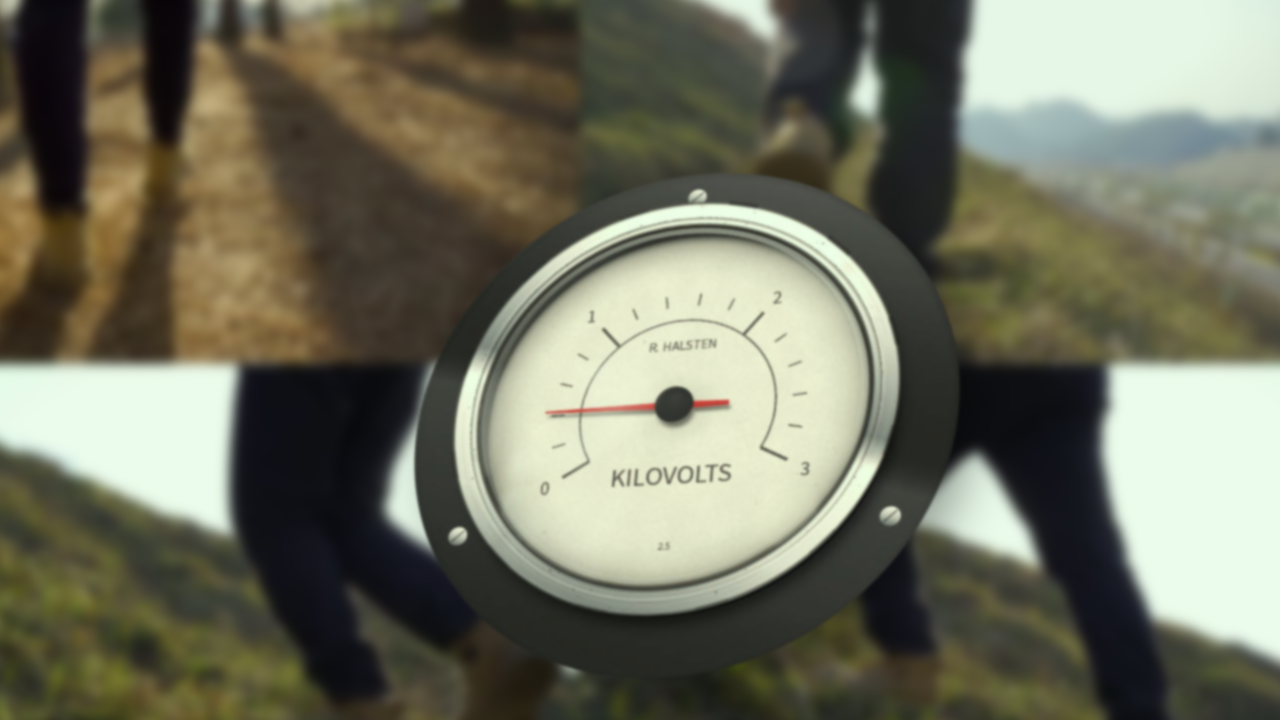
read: 0.4; kV
